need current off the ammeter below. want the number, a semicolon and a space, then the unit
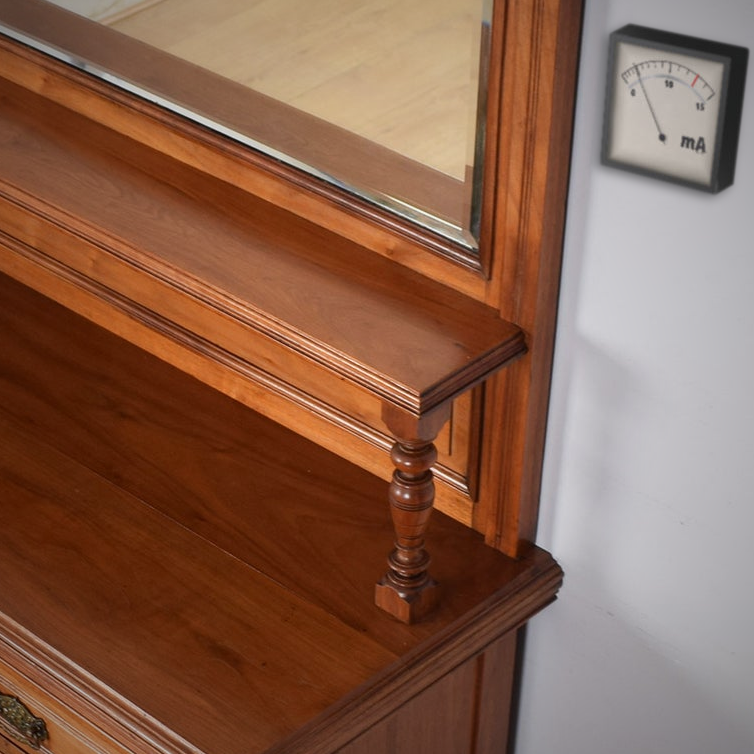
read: 5; mA
